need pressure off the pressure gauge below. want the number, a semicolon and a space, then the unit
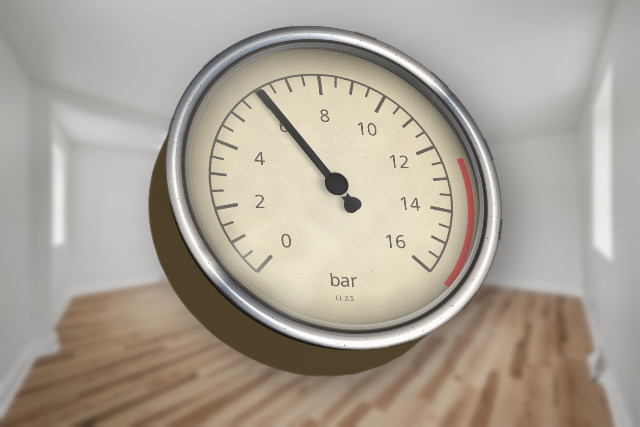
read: 6; bar
